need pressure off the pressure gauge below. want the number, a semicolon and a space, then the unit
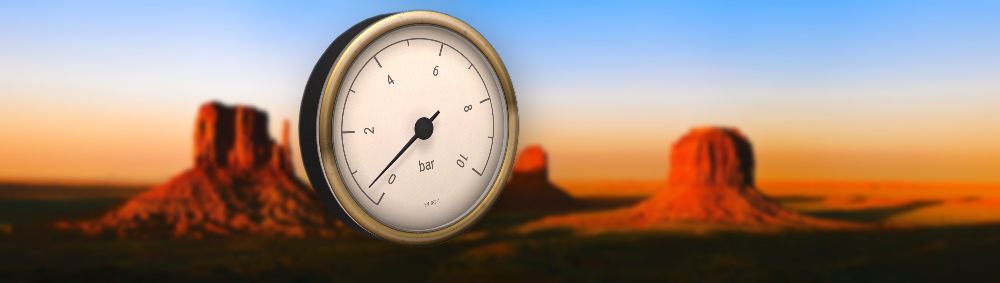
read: 0.5; bar
